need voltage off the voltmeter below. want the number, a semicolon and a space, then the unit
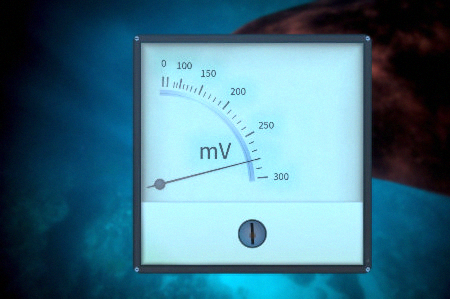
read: 280; mV
